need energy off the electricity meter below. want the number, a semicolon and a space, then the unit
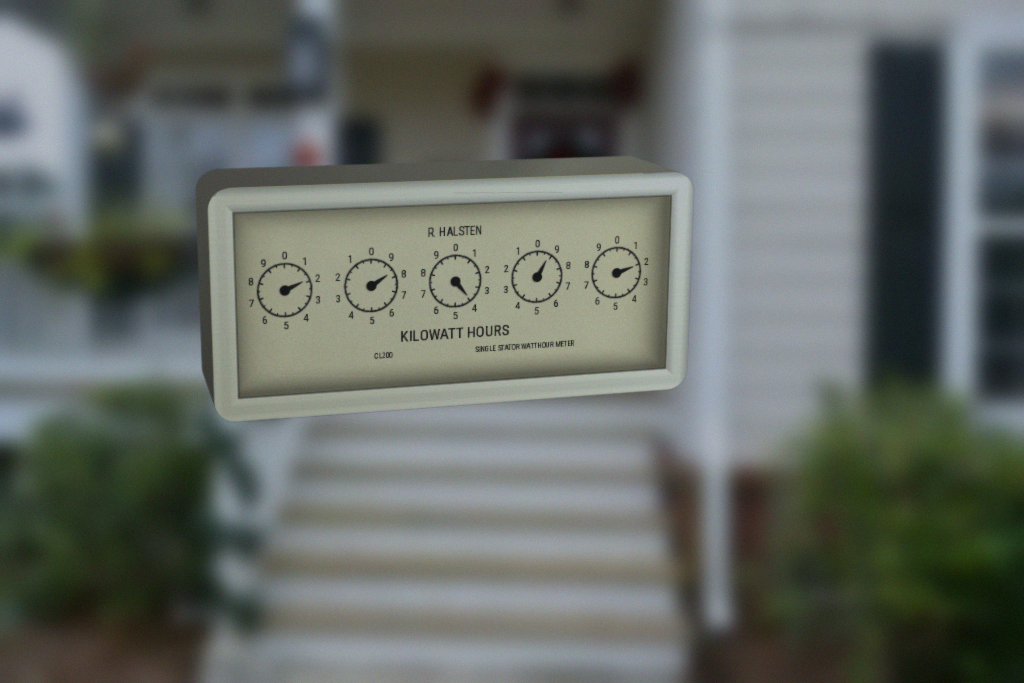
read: 18392; kWh
